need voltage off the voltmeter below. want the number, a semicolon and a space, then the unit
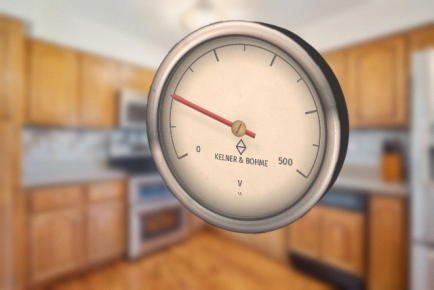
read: 100; V
